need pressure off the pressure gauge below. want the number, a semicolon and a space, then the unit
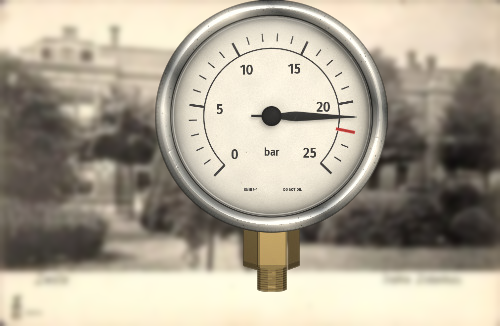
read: 21; bar
